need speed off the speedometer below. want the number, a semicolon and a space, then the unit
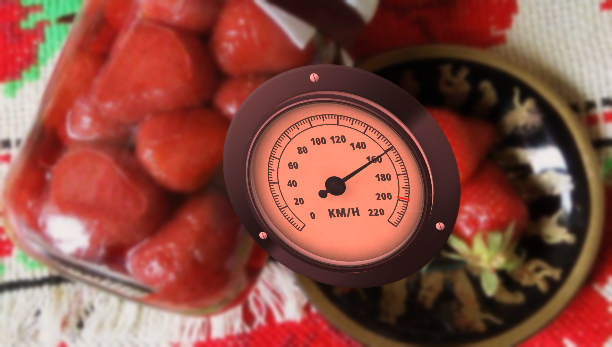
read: 160; km/h
